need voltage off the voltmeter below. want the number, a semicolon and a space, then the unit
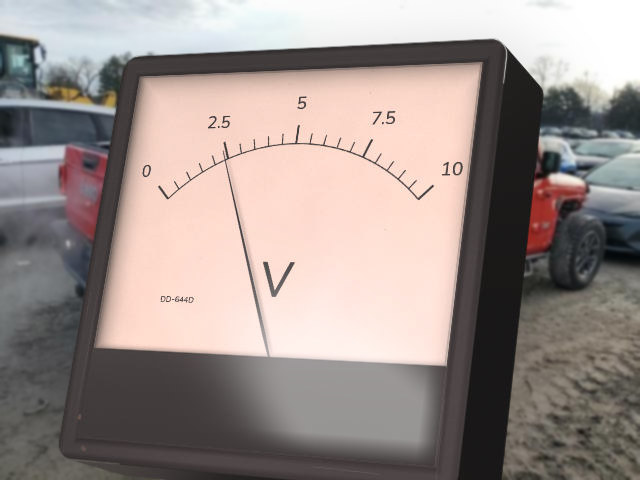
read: 2.5; V
